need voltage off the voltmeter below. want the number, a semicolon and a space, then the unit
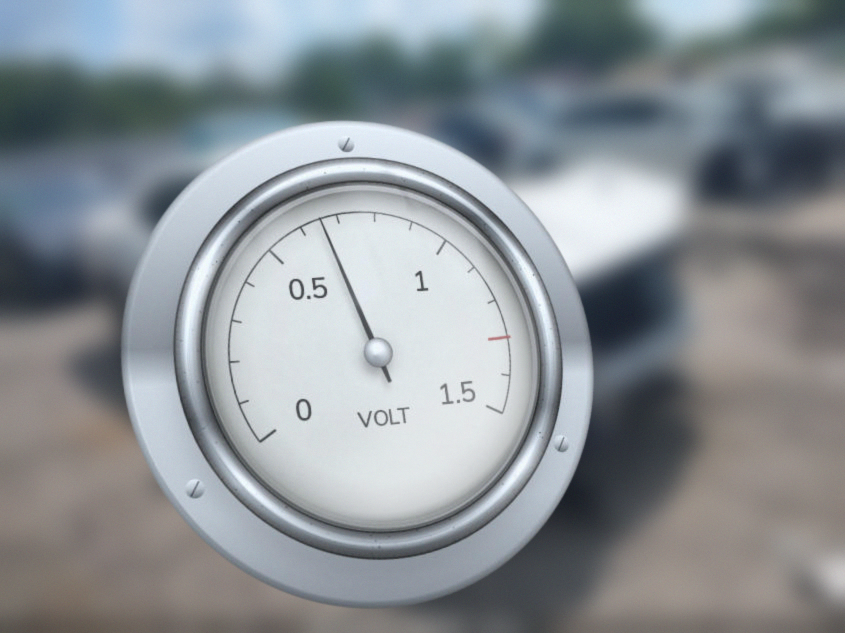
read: 0.65; V
